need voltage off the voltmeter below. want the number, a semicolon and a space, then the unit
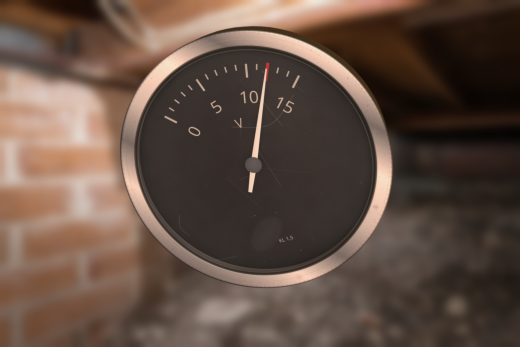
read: 12; V
